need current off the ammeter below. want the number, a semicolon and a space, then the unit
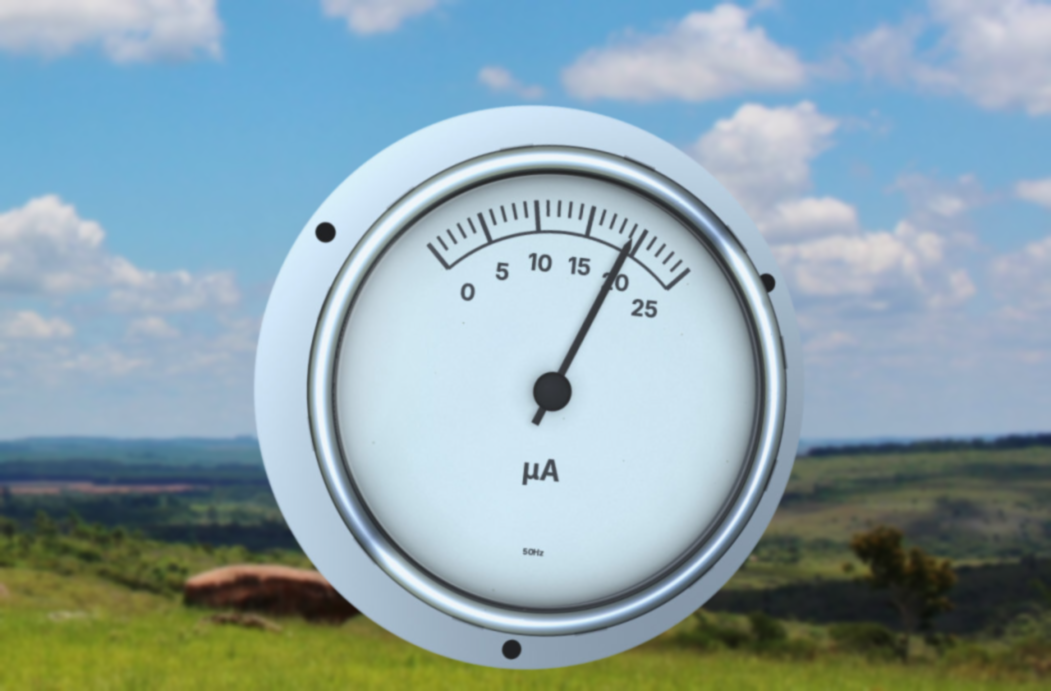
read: 19; µA
